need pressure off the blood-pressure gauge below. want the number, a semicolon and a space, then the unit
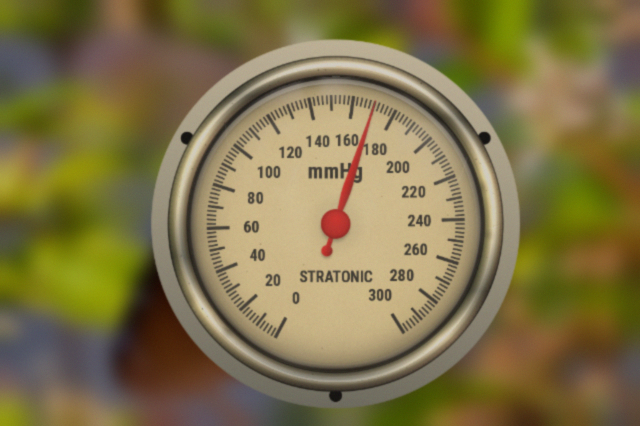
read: 170; mmHg
